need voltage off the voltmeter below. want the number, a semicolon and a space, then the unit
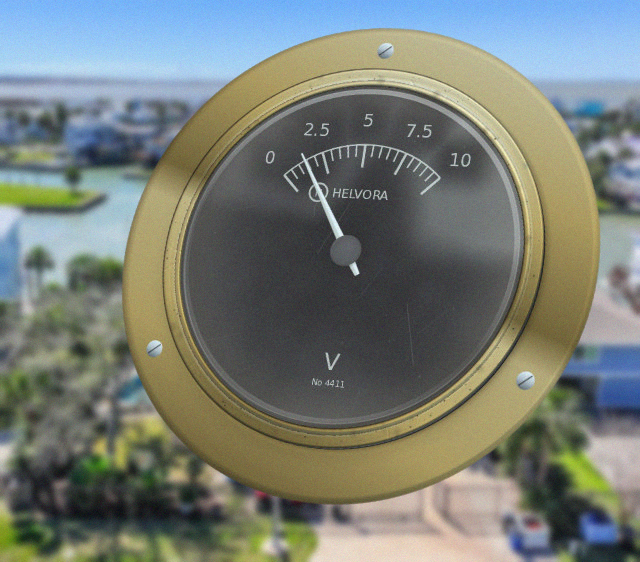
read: 1.5; V
